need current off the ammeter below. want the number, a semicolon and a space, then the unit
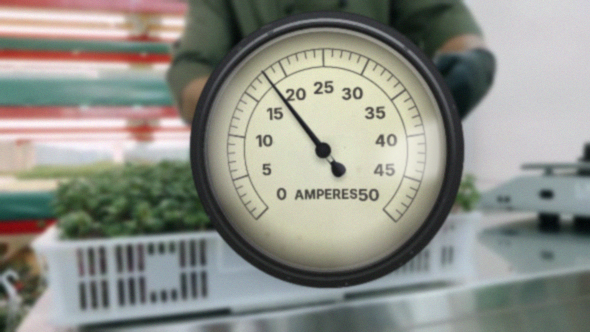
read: 18; A
